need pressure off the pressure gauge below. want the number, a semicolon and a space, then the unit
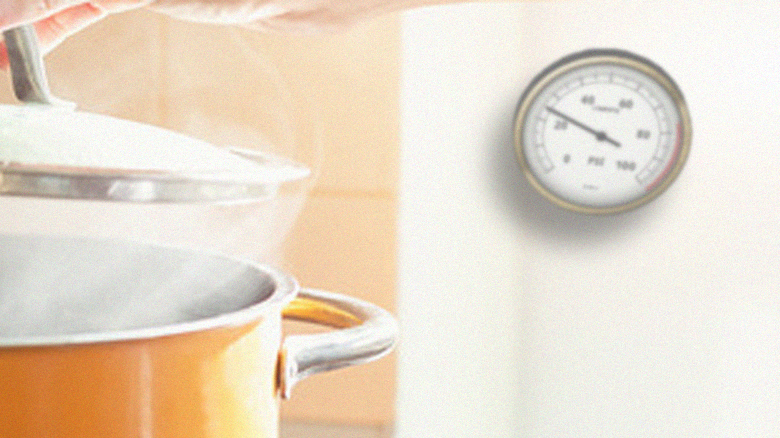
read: 25; psi
